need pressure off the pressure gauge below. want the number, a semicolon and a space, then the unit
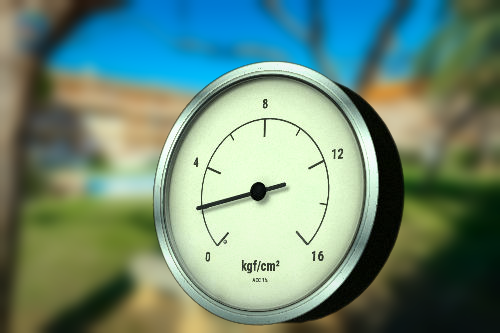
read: 2; kg/cm²
